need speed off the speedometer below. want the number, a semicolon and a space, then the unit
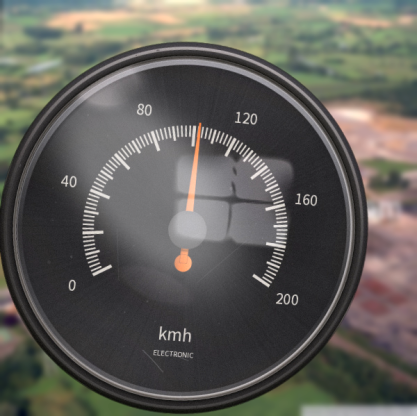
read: 102; km/h
